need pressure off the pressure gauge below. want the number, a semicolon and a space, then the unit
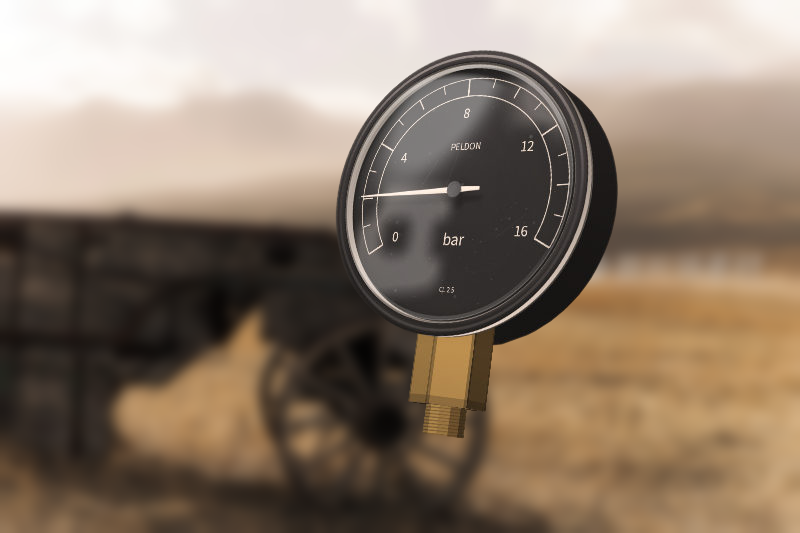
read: 2; bar
